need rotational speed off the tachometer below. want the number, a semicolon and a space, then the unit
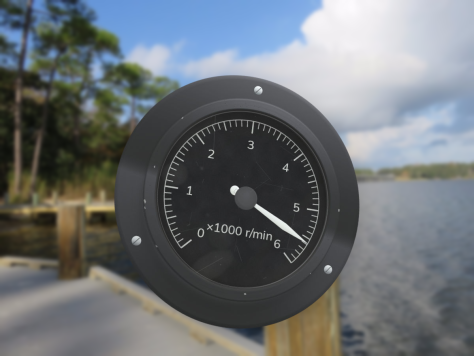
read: 5600; rpm
